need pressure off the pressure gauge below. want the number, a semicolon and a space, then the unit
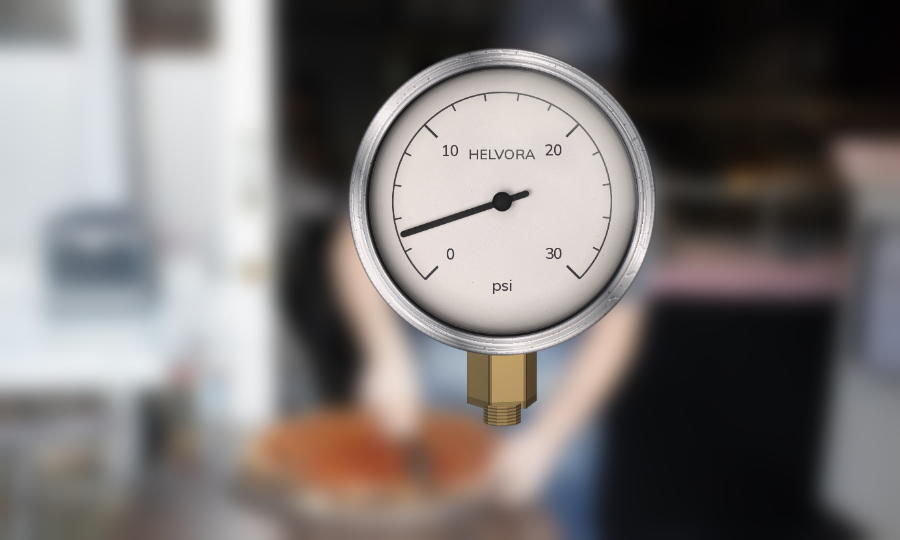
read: 3; psi
